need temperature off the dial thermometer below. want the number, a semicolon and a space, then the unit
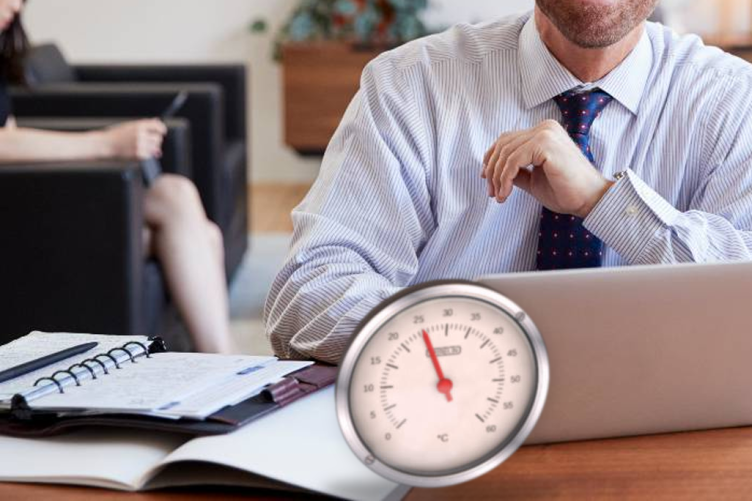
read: 25; °C
